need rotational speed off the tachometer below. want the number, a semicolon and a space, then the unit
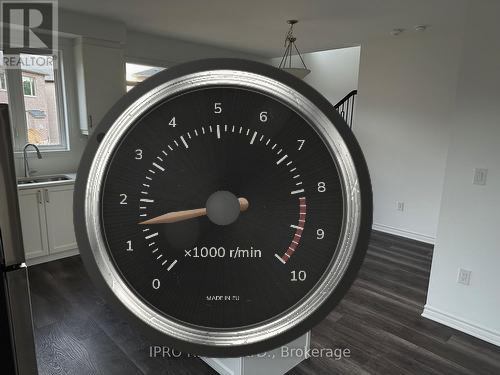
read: 1400; rpm
